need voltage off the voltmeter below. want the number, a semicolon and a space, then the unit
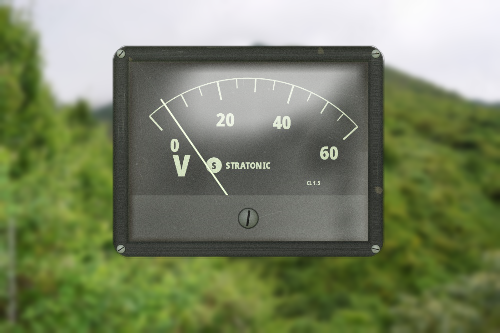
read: 5; V
